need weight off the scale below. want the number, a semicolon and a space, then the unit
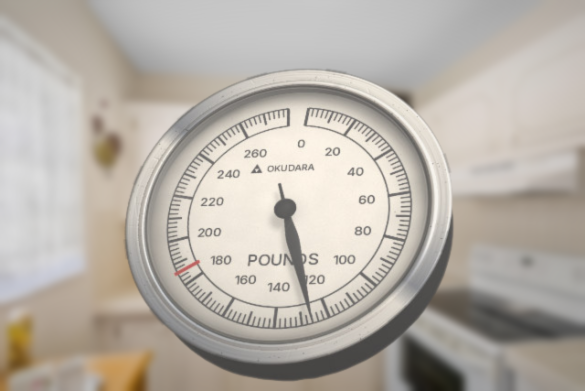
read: 126; lb
